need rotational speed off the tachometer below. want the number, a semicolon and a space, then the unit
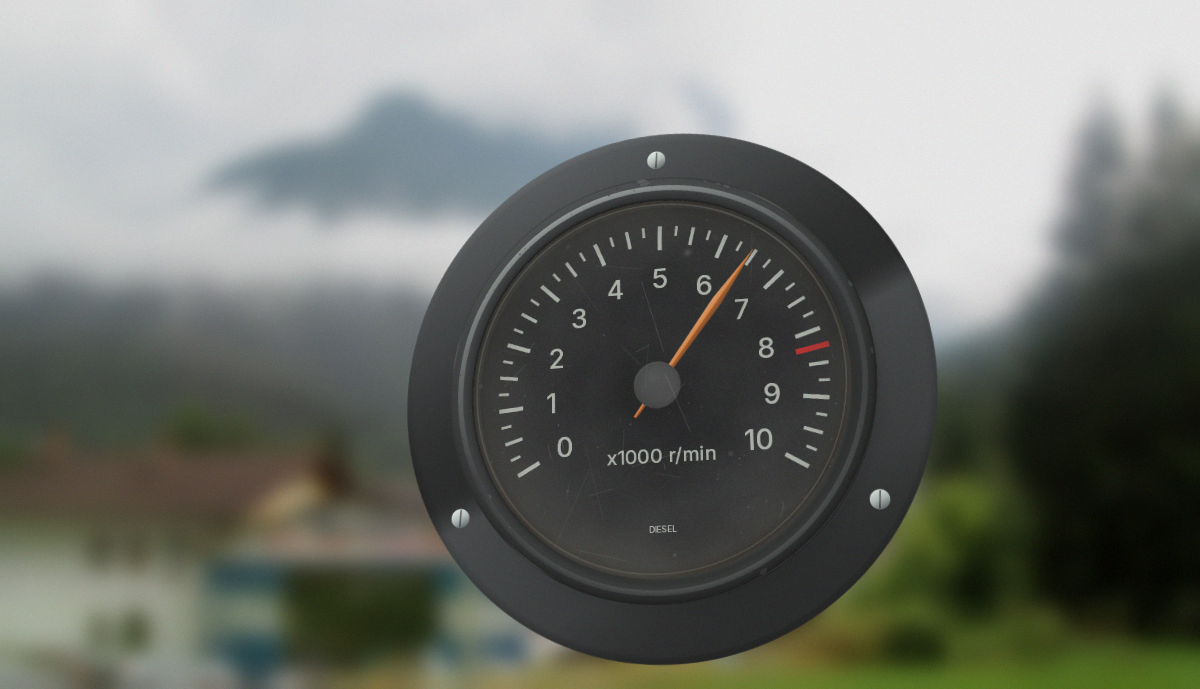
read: 6500; rpm
